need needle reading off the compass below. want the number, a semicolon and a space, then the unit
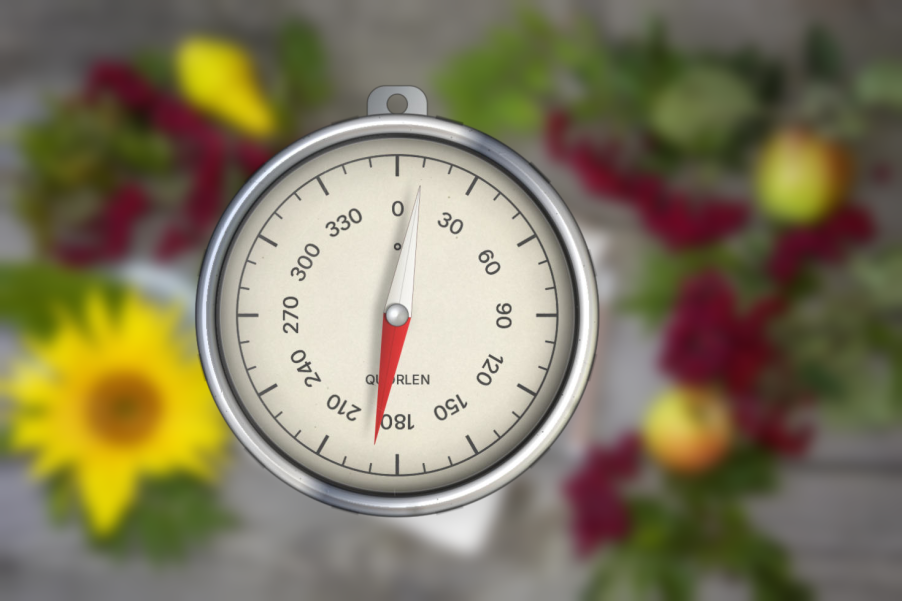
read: 190; °
